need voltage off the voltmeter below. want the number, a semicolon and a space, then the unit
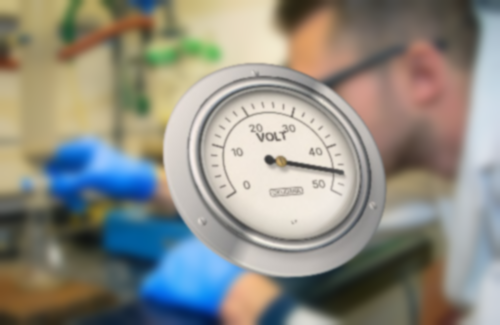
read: 46; V
